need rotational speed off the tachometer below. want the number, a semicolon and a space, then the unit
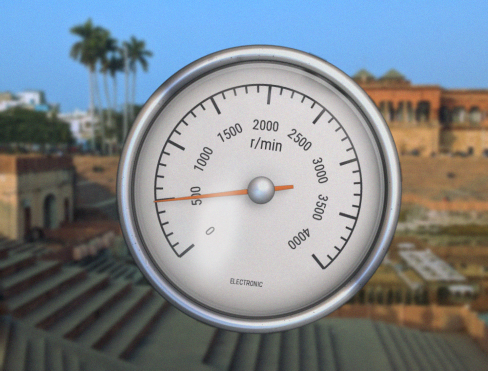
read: 500; rpm
